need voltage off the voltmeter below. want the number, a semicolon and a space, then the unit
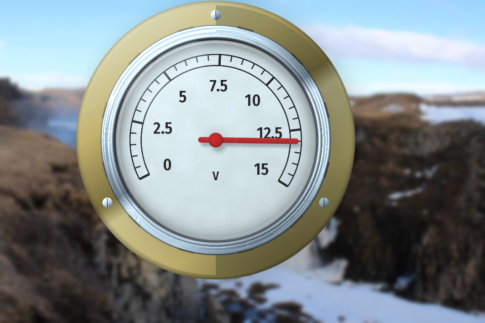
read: 13; V
